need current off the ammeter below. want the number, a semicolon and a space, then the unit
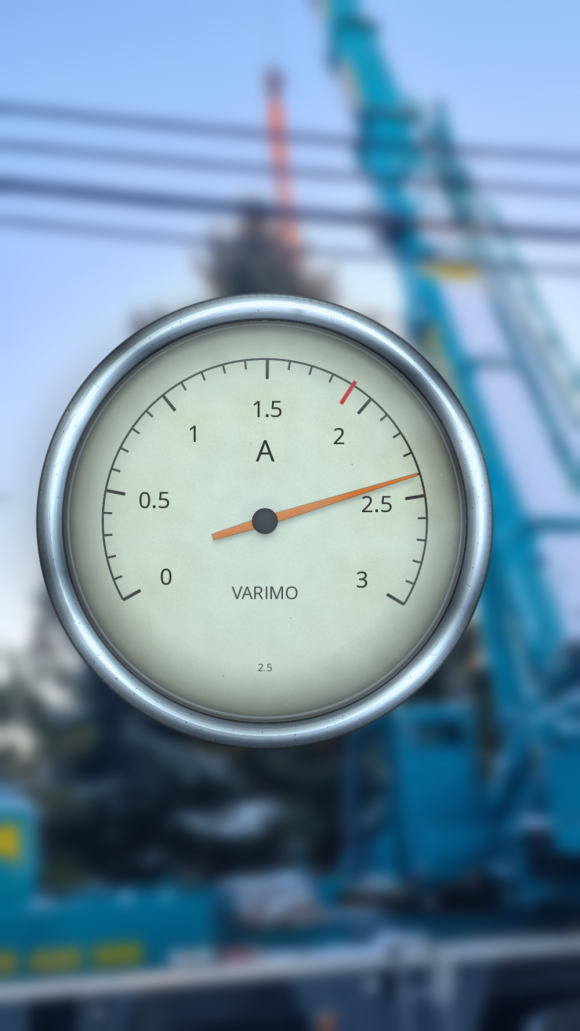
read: 2.4; A
